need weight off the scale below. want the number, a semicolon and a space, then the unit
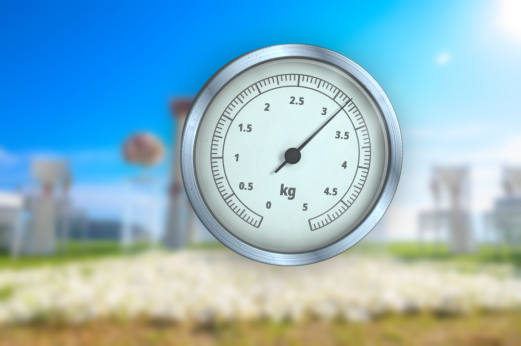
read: 3.15; kg
